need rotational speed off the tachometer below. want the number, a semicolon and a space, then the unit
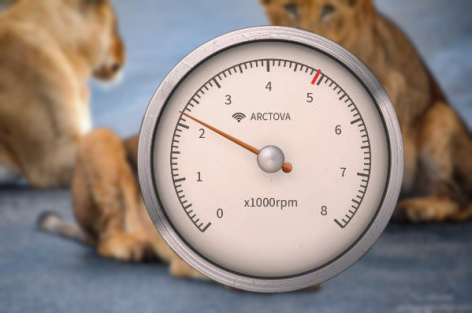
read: 2200; rpm
